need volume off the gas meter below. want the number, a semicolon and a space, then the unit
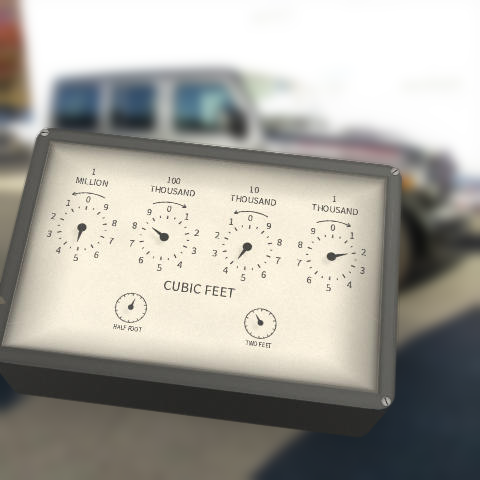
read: 484200; ft³
